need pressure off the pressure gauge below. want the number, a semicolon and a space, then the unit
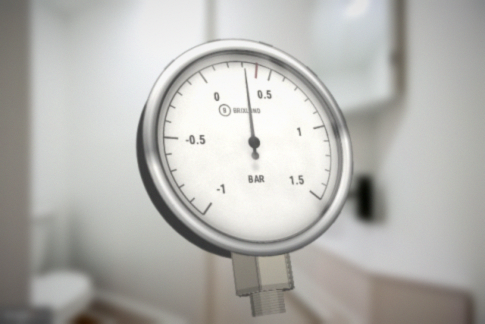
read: 0.3; bar
